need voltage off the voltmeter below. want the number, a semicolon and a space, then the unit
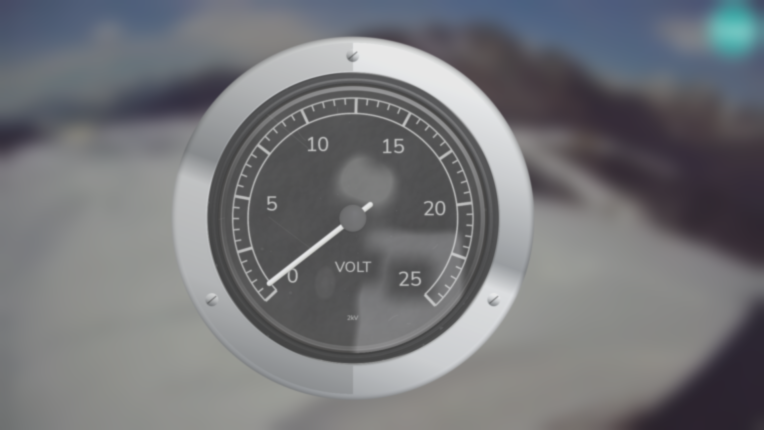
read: 0.5; V
